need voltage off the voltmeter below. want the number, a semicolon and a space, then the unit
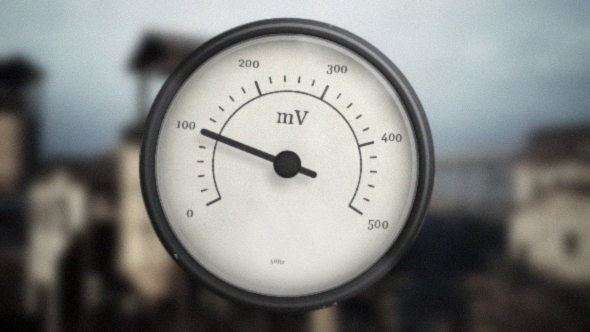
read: 100; mV
